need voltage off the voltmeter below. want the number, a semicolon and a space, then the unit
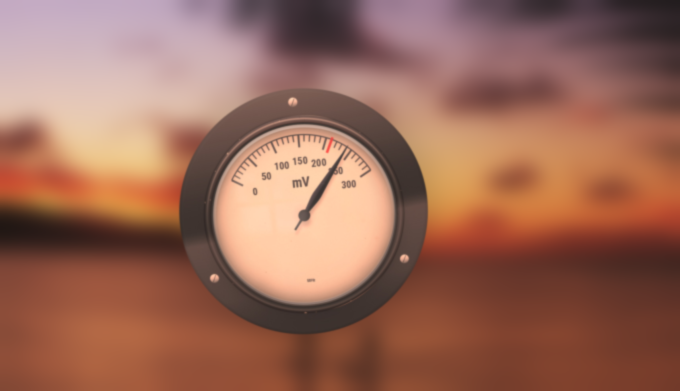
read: 240; mV
